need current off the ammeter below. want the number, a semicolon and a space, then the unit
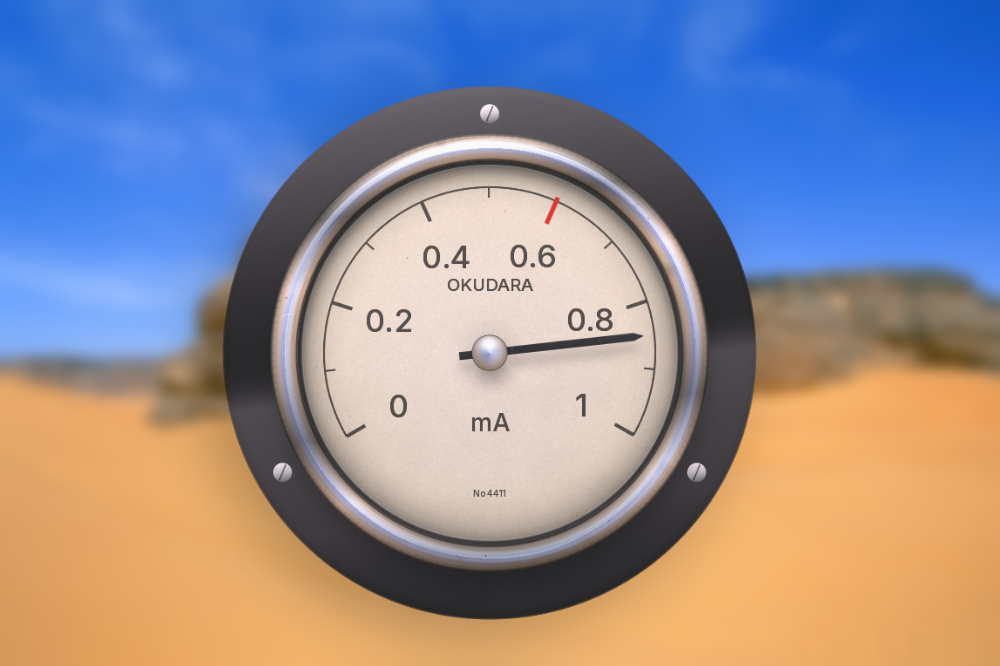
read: 0.85; mA
